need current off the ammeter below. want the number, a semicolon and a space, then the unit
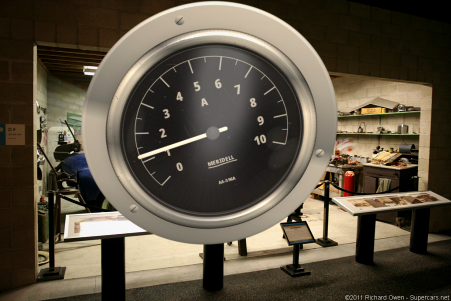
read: 1.25; A
